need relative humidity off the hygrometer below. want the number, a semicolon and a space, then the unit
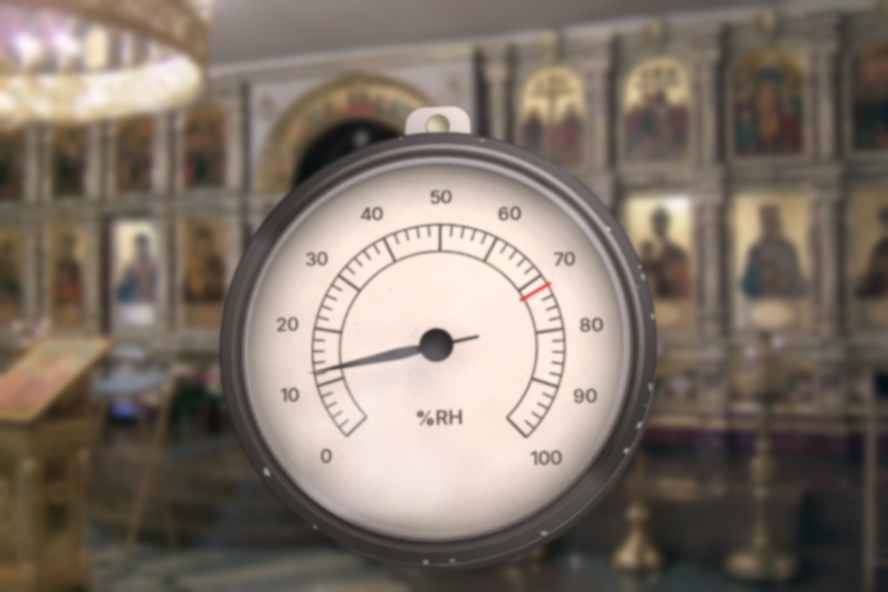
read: 12; %
